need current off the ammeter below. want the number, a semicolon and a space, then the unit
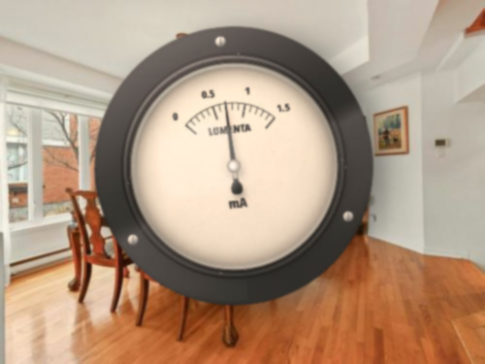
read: 0.7; mA
